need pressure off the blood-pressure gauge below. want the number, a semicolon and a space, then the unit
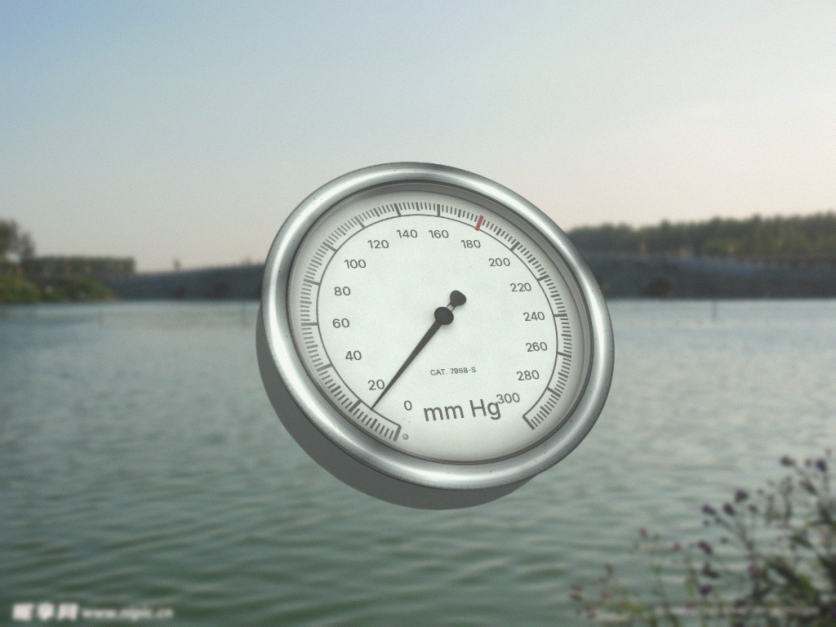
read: 14; mmHg
